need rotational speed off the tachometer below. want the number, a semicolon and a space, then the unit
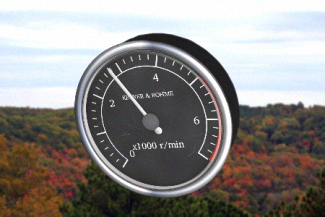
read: 2800; rpm
